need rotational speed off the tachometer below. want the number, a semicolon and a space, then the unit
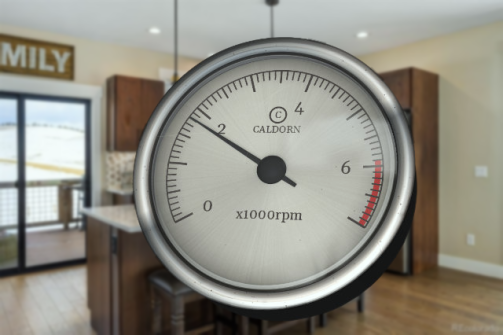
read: 1800; rpm
